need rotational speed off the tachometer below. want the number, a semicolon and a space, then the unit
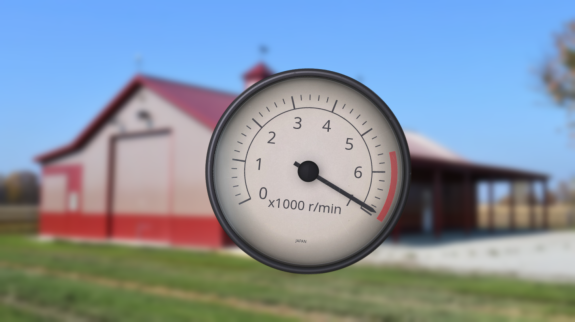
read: 6900; rpm
